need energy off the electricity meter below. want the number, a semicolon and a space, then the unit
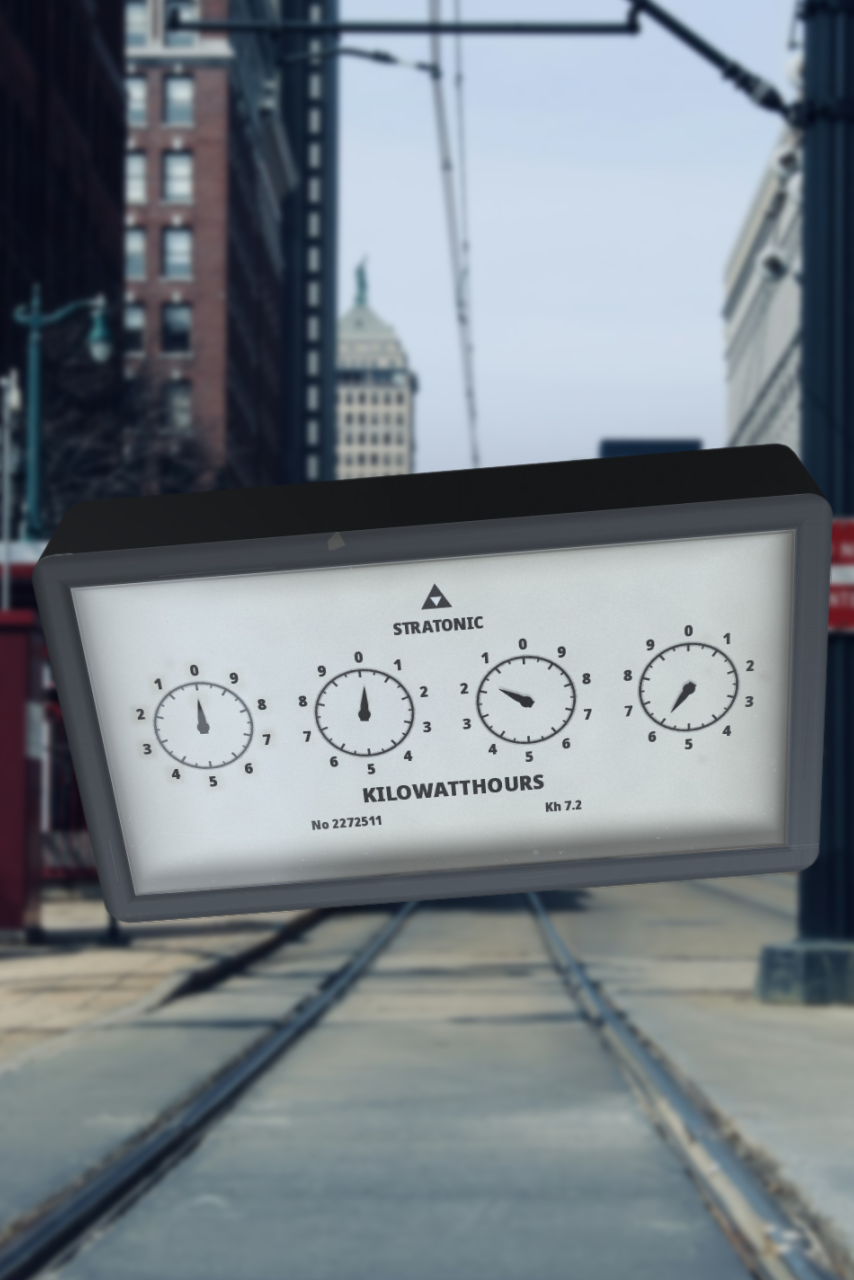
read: 16; kWh
